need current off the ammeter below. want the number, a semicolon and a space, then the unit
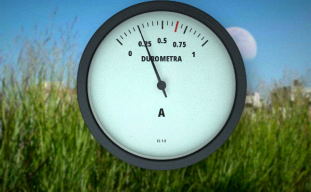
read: 0.25; A
